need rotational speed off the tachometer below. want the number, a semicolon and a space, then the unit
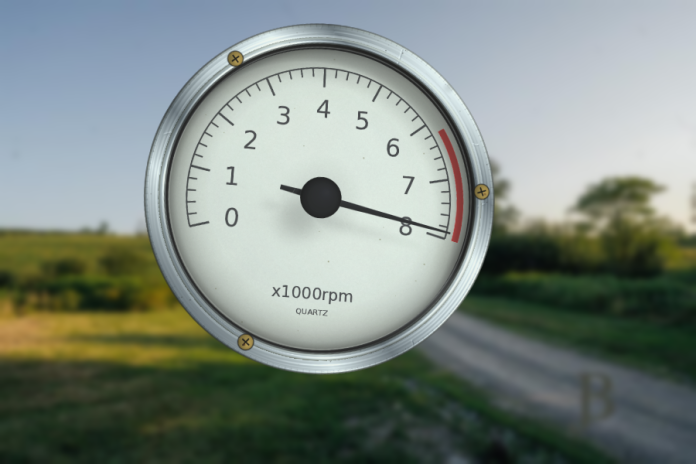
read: 7900; rpm
